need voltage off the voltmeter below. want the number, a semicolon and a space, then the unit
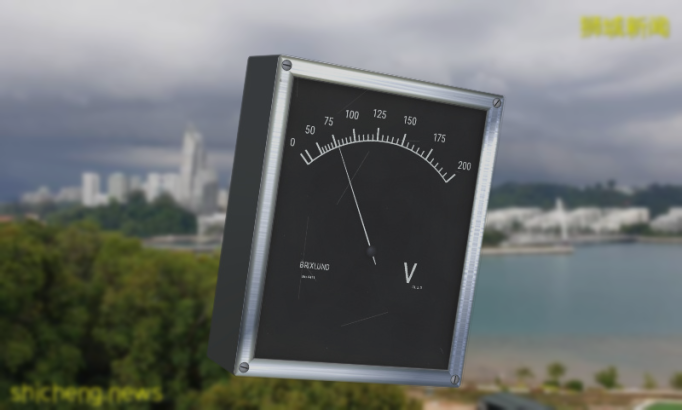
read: 75; V
